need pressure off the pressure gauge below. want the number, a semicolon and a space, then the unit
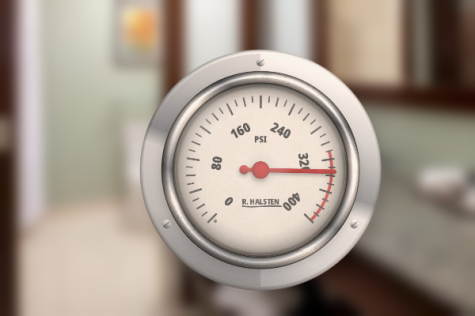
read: 335; psi
